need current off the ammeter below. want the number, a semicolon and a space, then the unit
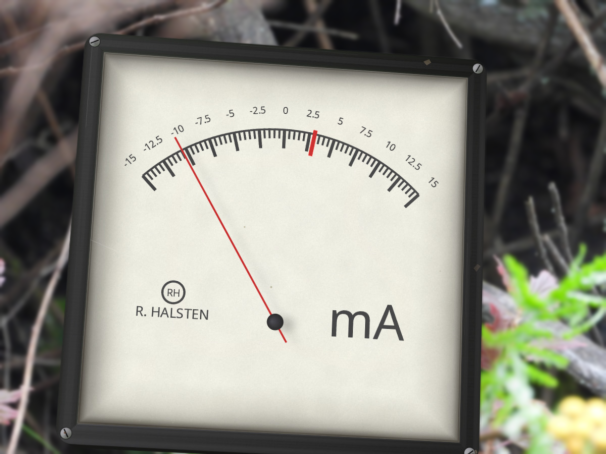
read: -10.5; mA
